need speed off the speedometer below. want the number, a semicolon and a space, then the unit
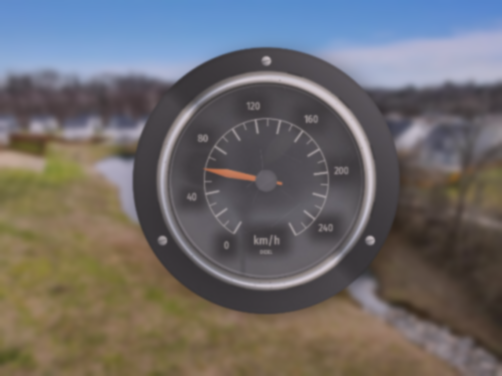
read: 60; km/h
